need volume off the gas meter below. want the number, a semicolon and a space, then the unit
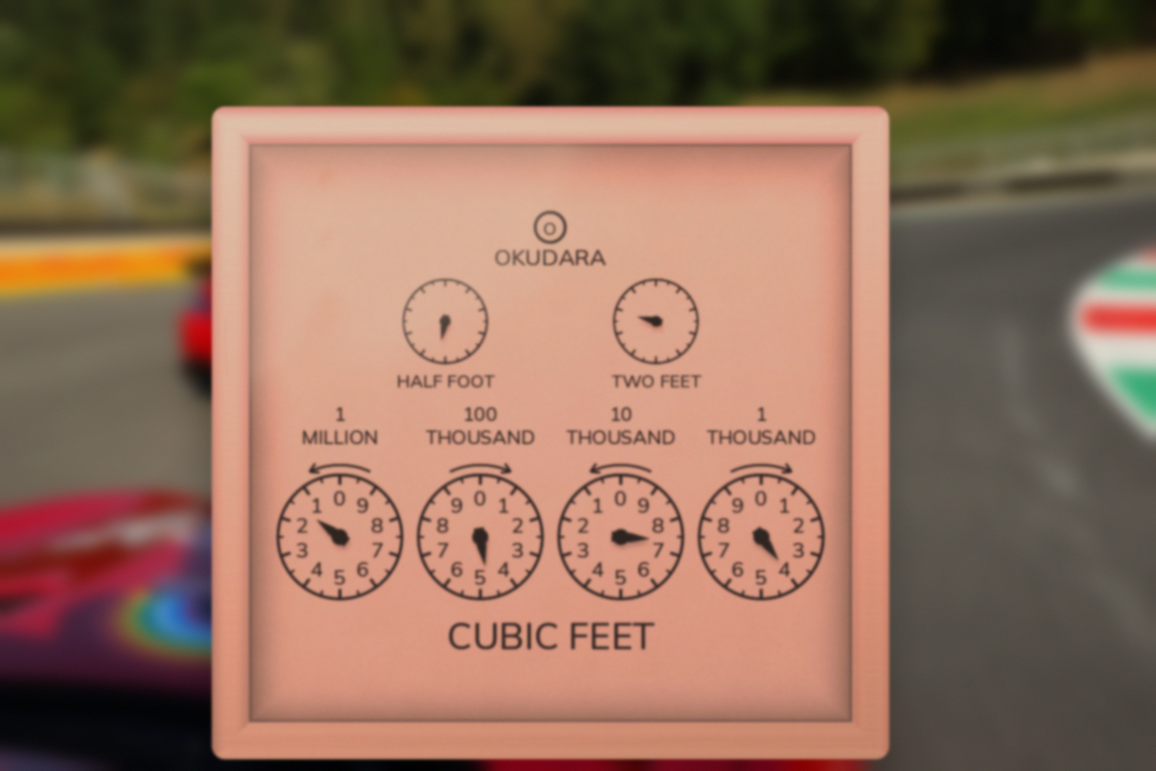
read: 147400; ft³
